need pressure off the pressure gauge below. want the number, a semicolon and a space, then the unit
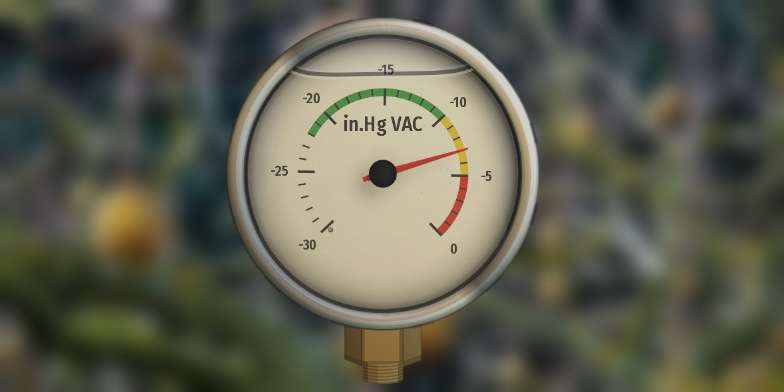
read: -7; inHg
